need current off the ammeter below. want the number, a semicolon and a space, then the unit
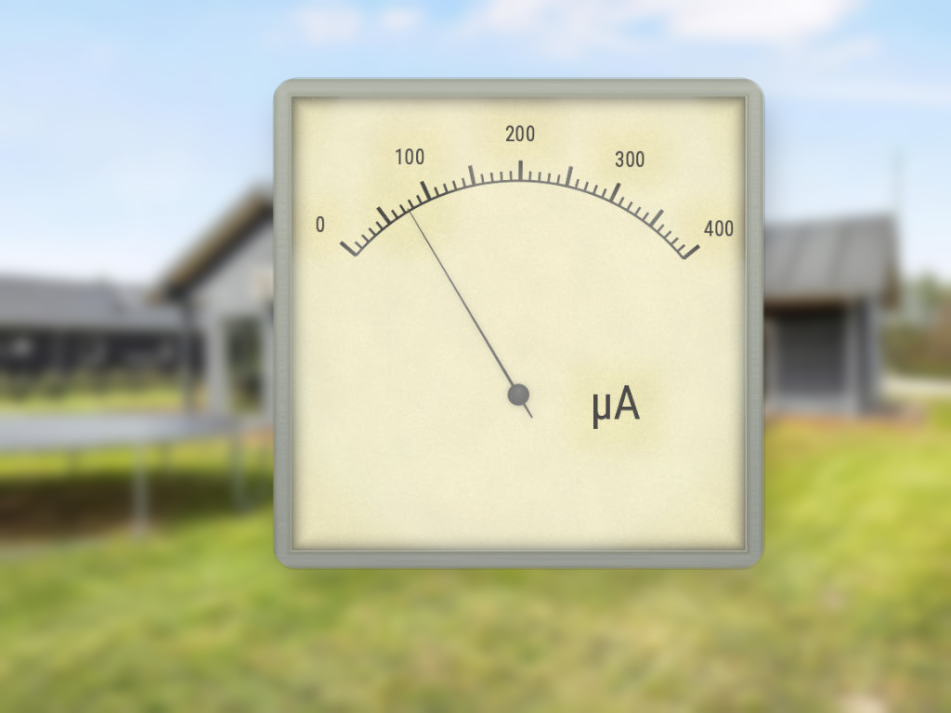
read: 75; µA
